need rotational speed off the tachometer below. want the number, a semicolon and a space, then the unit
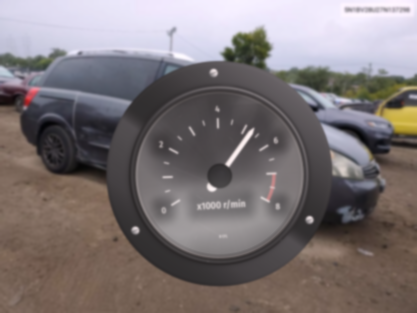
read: 5250; rpm
